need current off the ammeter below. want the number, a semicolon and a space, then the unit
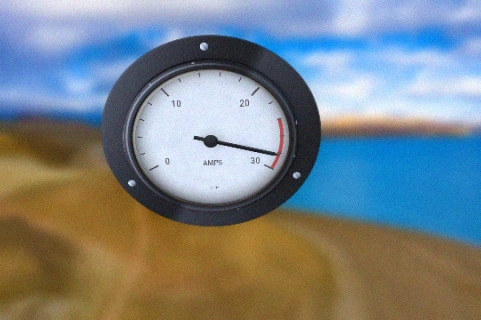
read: 28; A
